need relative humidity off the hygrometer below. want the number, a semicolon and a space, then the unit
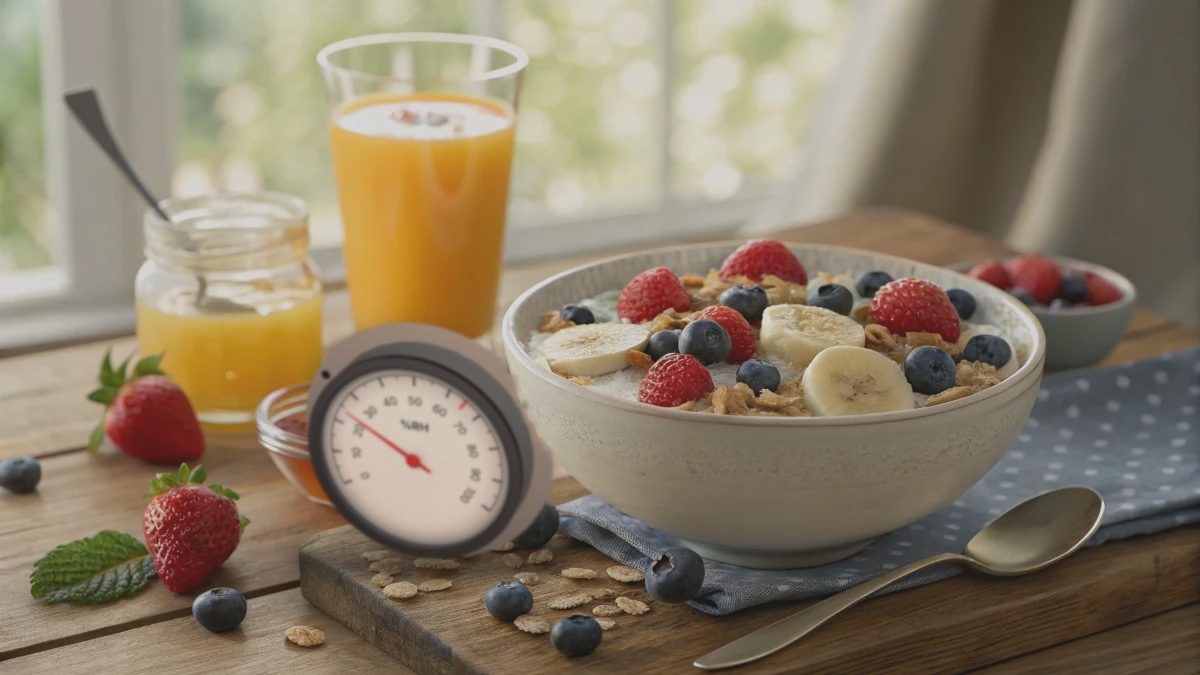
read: 25; %
